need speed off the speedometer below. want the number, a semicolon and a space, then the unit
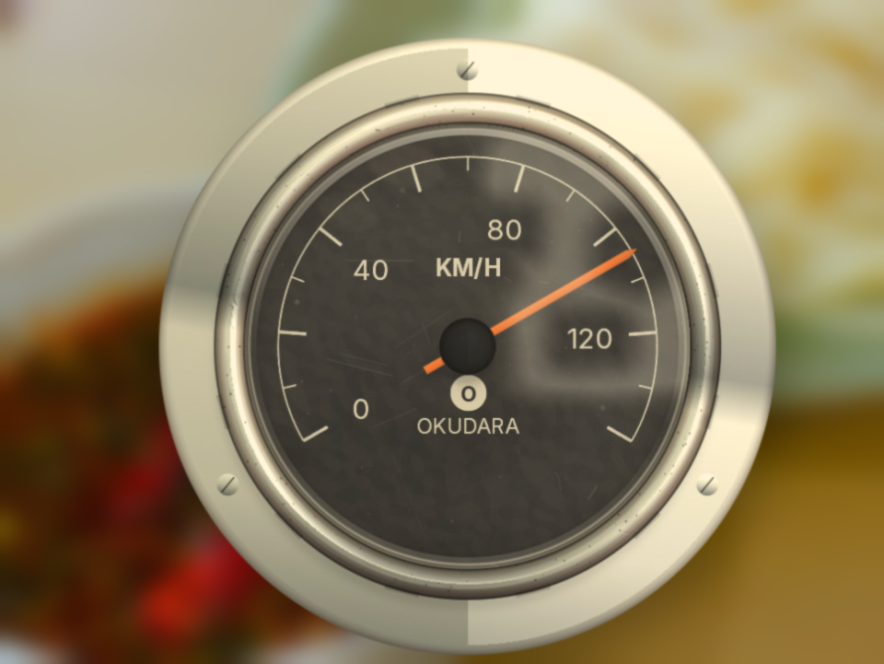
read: 105; km/h
